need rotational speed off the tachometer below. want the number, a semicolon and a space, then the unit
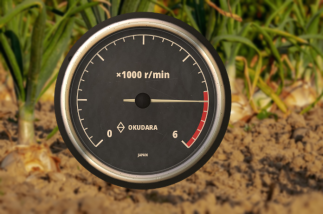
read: 5000; rpm
